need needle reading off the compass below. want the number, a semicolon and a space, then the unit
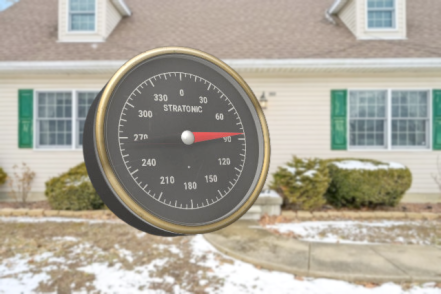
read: 85; °
